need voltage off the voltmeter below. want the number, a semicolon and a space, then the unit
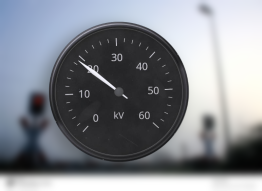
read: 19; kV
